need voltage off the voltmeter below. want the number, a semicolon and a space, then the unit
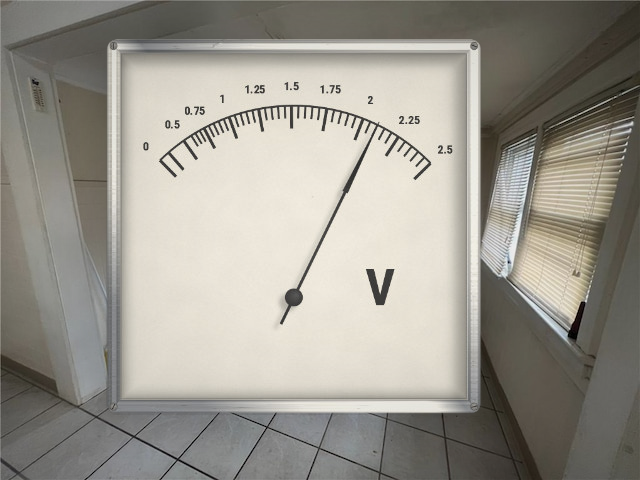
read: 2.1; V
